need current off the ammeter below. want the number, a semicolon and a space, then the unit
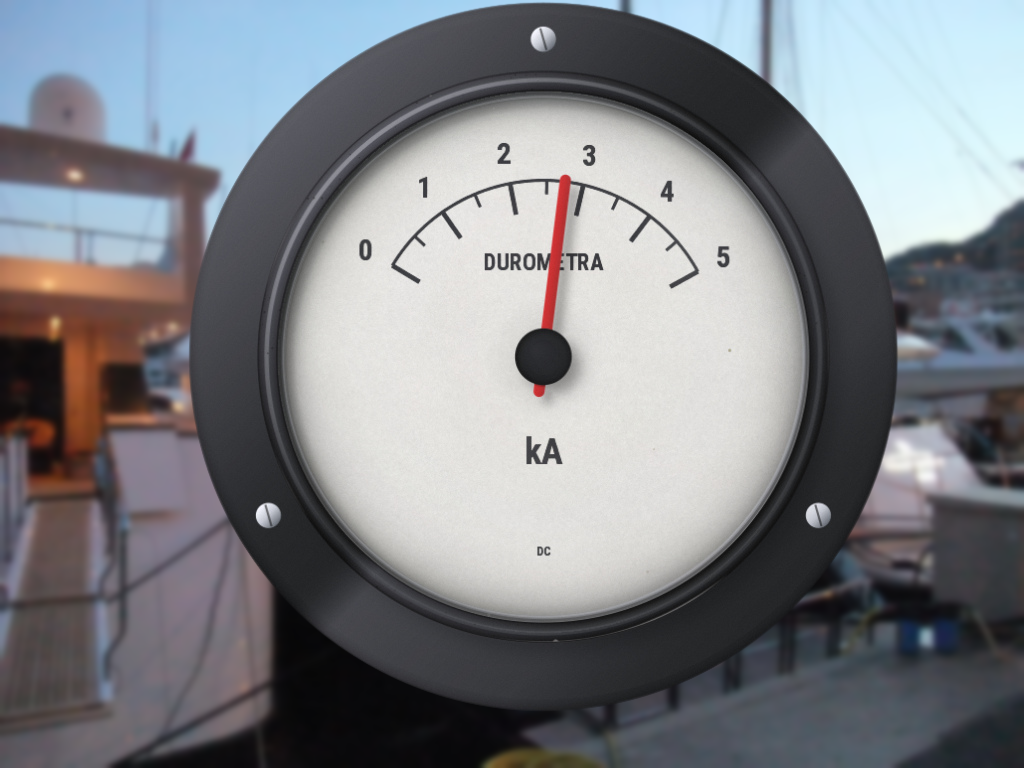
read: 2.75; kA
